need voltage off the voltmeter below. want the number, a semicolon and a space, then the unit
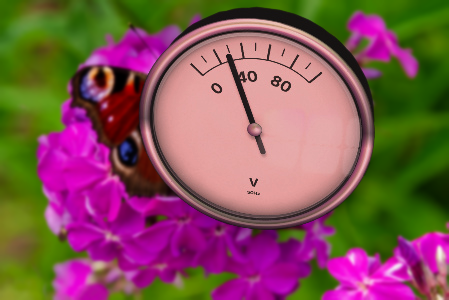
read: 30; V
